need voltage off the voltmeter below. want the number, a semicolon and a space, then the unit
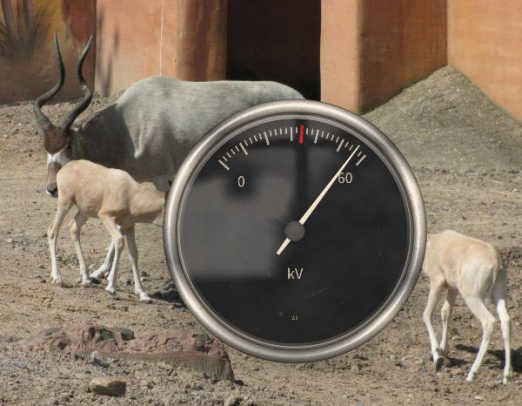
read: 56; kV
